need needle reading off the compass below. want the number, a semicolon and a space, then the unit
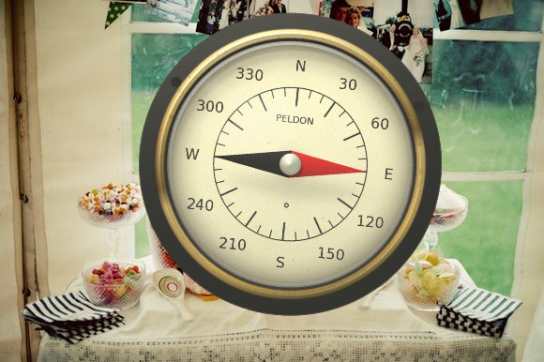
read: 90; °
